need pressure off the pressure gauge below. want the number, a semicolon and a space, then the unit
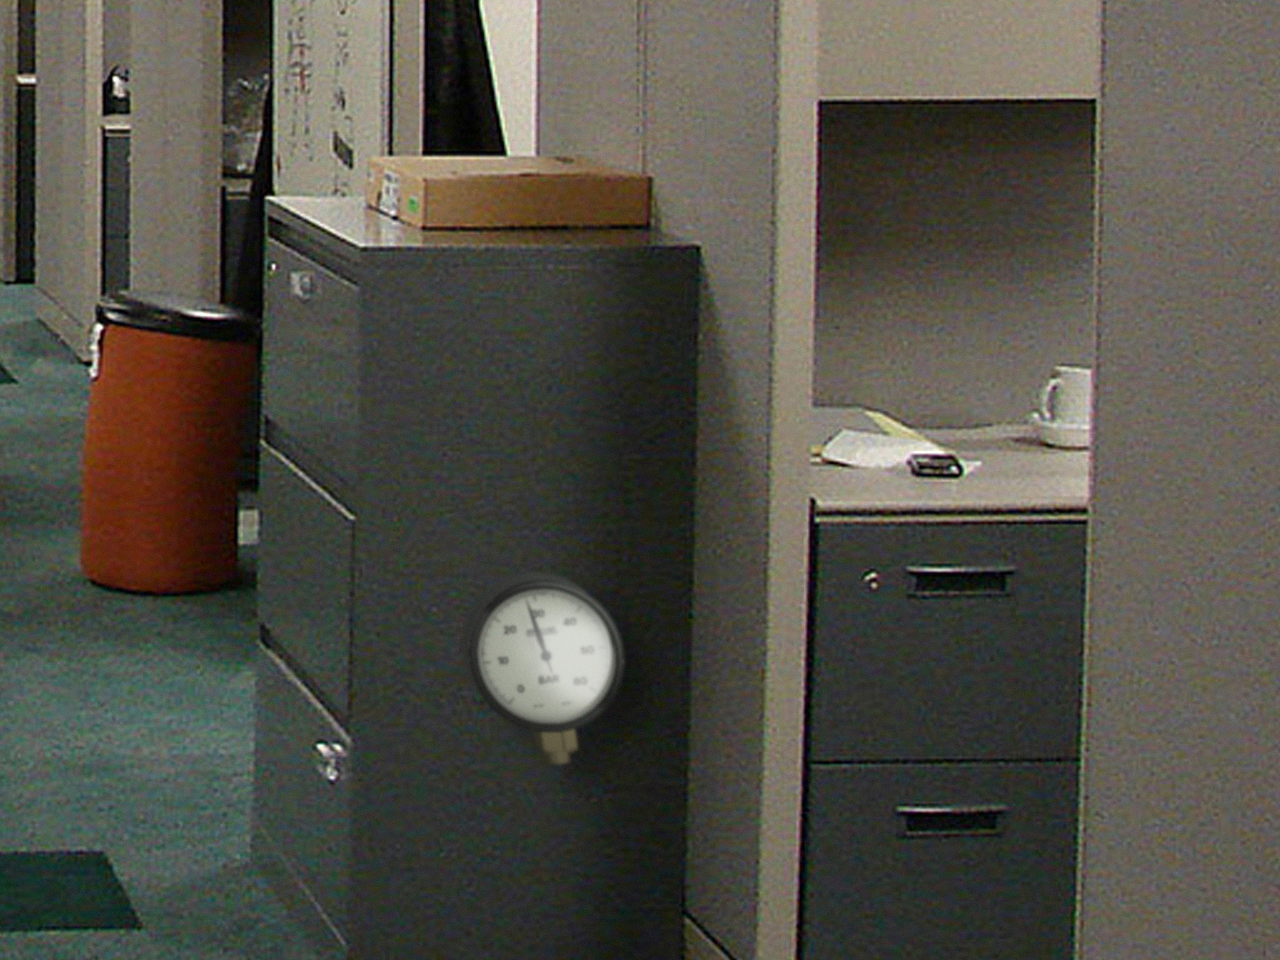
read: 28; bar
